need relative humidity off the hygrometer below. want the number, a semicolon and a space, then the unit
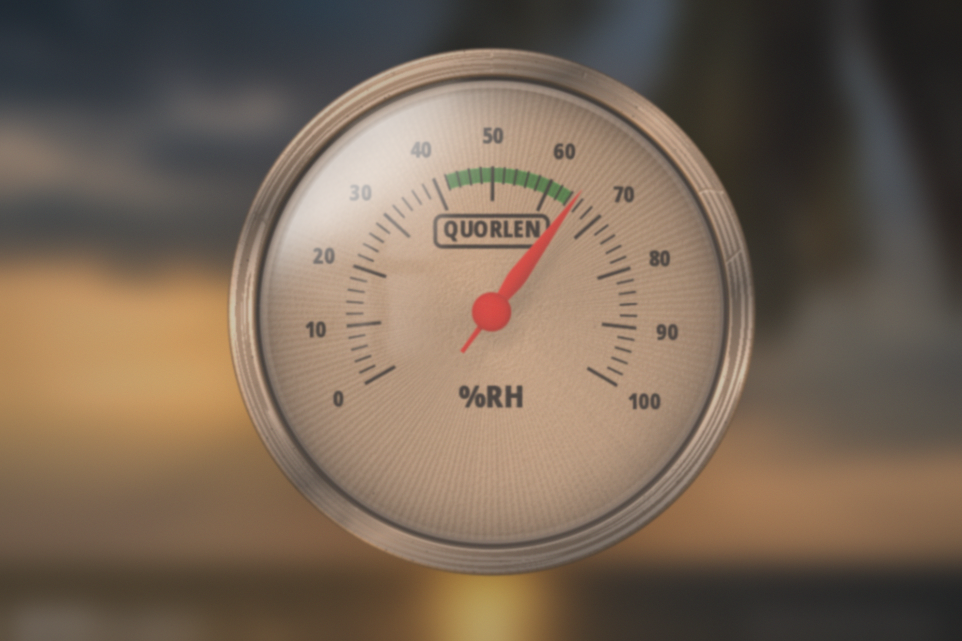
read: 65; %
